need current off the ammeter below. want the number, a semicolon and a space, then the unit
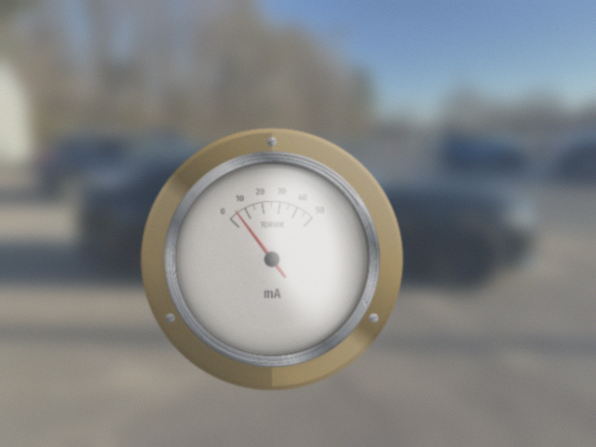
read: 5; mA
